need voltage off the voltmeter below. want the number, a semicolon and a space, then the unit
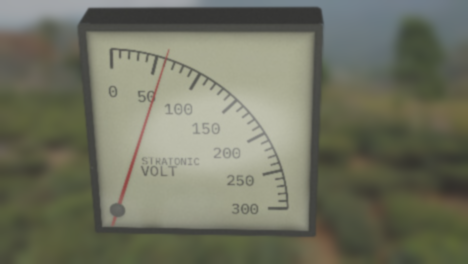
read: 60; V
